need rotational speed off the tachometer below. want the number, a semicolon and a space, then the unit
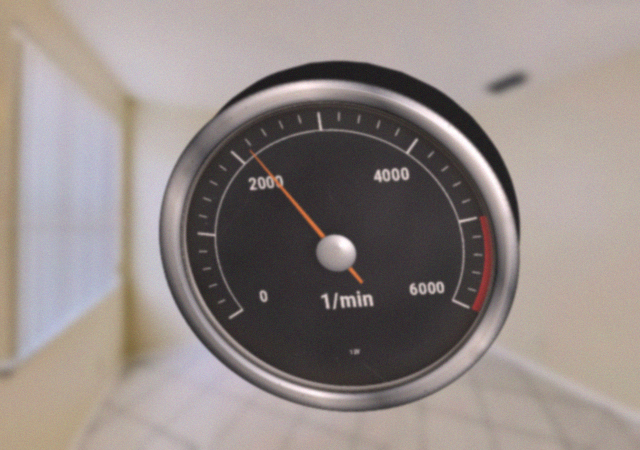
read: 2200; rpm
